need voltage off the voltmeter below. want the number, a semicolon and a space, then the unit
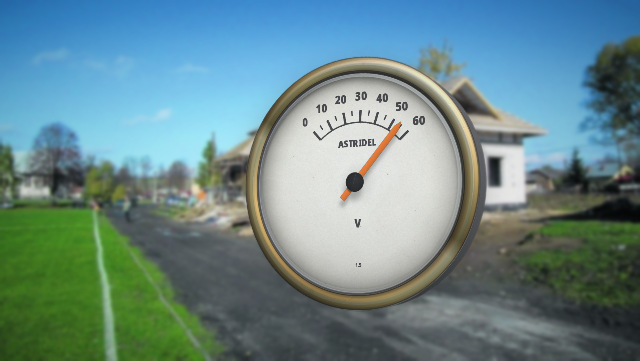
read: 55; V
